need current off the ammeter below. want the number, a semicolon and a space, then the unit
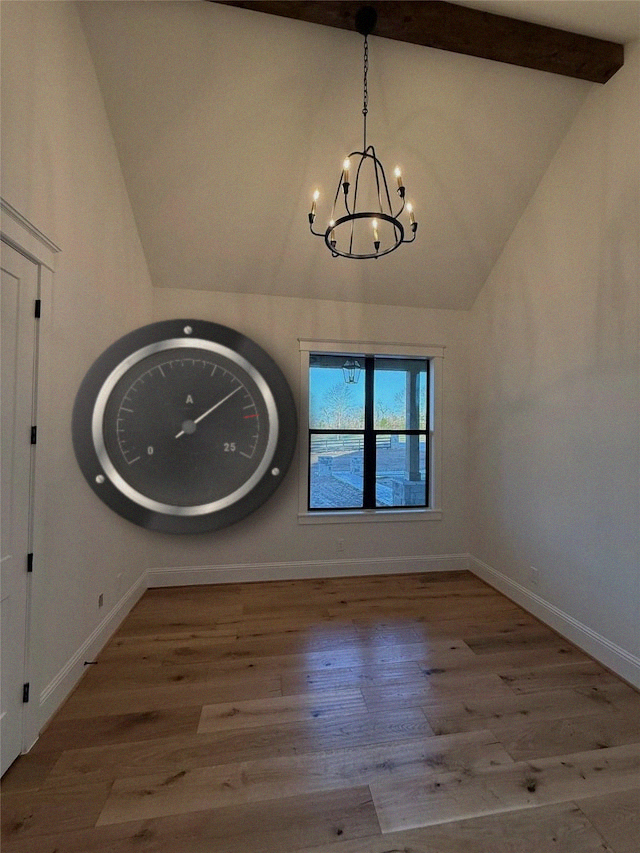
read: 18; A
